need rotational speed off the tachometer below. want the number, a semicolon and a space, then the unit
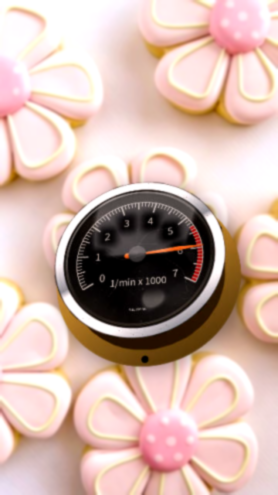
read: 6000; rpm
